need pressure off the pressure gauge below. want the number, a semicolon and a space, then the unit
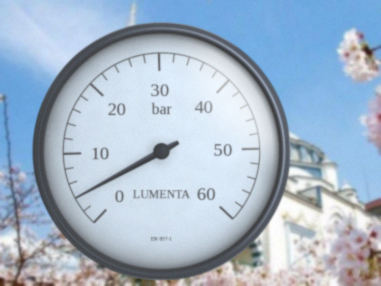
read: 4; bar
